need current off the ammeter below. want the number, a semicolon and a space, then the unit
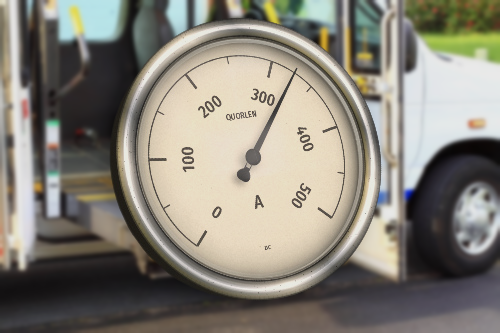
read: 325; A
